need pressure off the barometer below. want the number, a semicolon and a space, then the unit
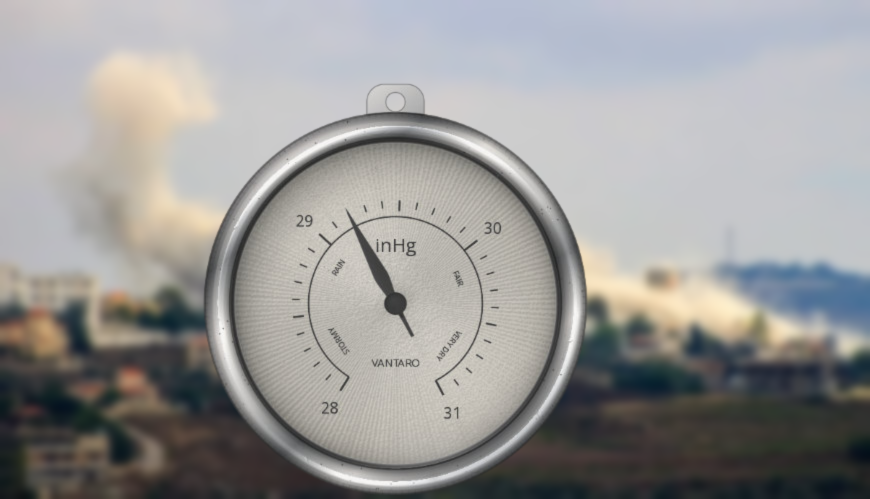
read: 29.2; inHg
